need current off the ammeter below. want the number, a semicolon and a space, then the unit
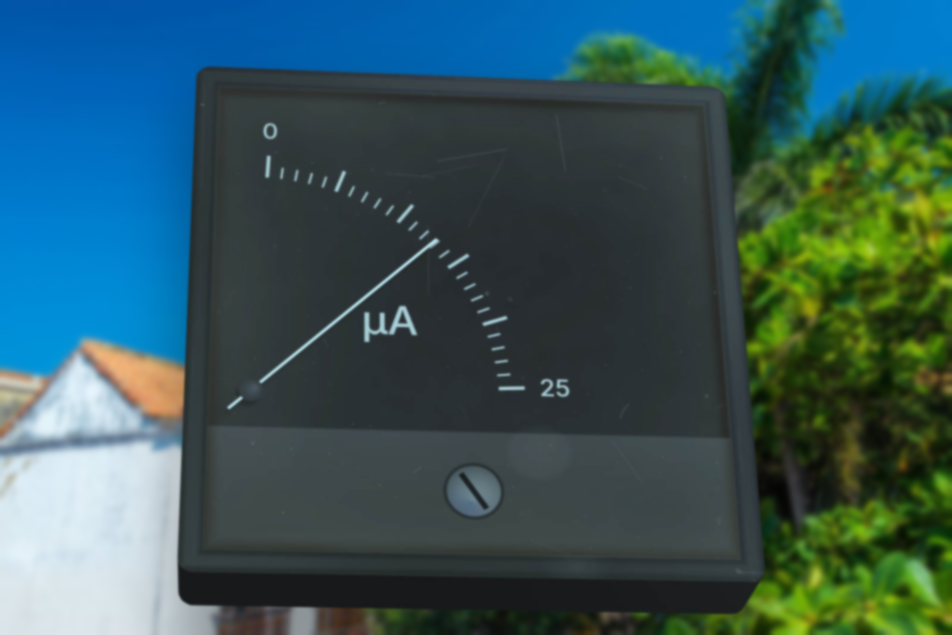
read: 13; µA
